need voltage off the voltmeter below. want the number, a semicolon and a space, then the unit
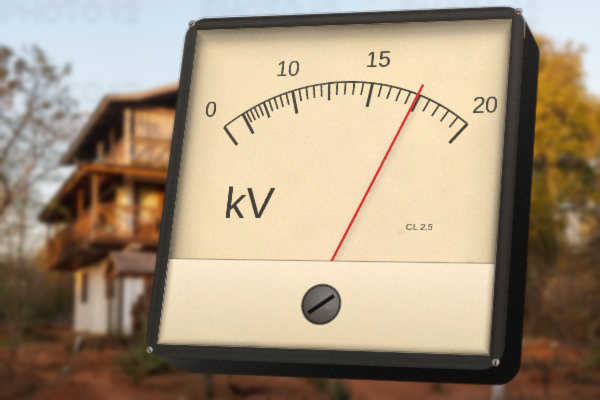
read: 17.5; kV
